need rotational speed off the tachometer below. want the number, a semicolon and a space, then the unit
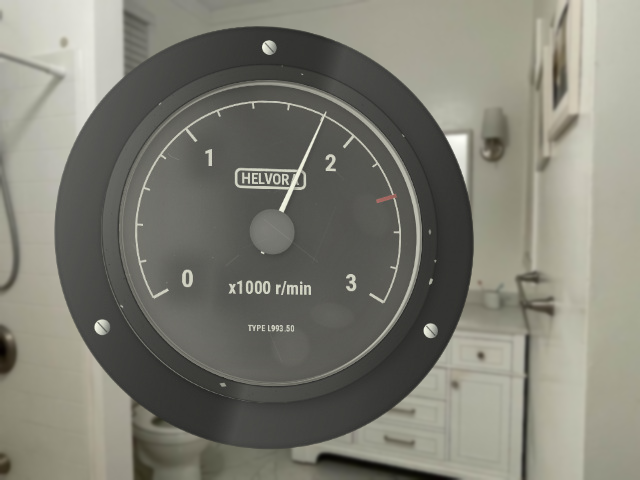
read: 1800; rpm
